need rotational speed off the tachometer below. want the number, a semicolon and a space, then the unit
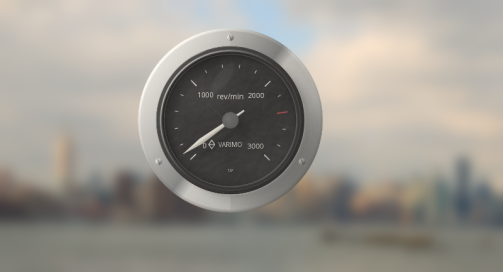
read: 100; rpm
